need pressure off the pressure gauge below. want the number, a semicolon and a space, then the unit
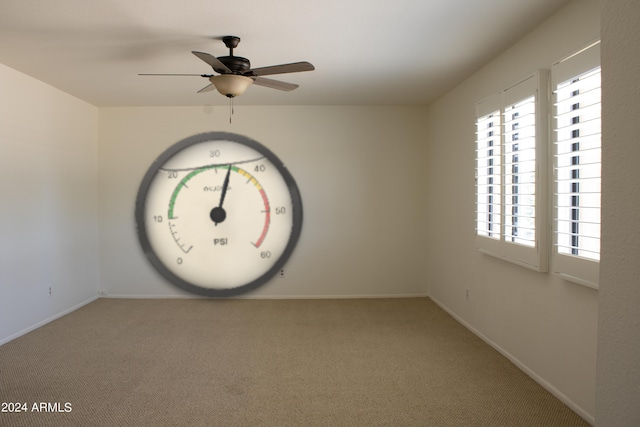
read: 34; psi
